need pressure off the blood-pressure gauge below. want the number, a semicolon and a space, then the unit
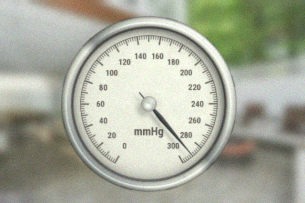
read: 290; mmHg
